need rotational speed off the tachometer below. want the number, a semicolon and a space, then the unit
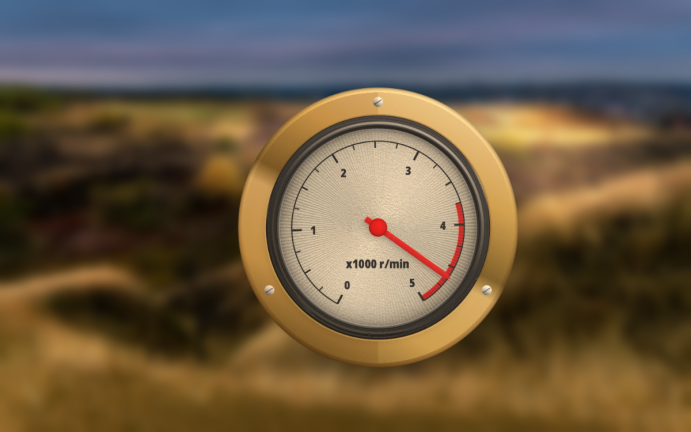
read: 4625; rpm
